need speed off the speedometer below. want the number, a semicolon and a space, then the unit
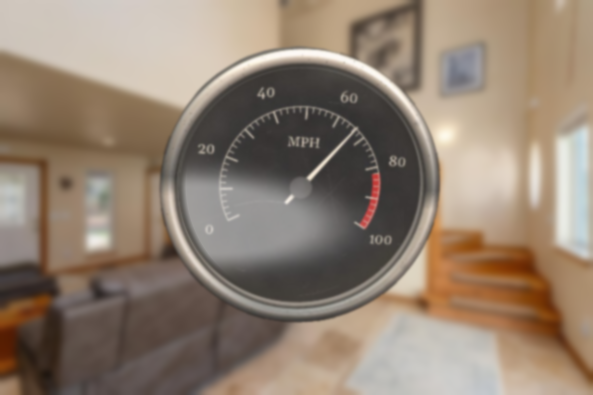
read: 66; mph
